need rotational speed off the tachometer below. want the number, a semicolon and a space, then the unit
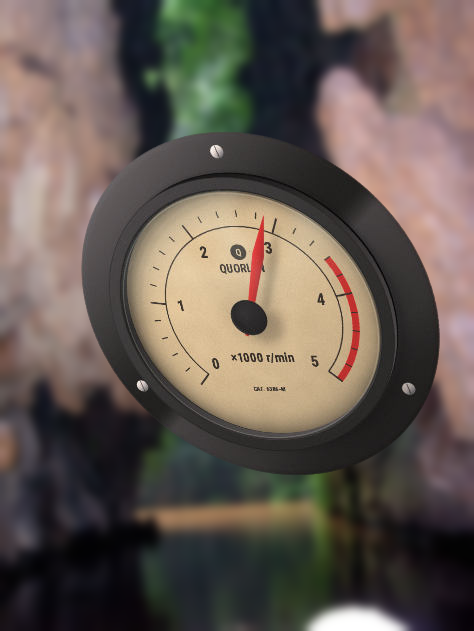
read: 2900; rpm
